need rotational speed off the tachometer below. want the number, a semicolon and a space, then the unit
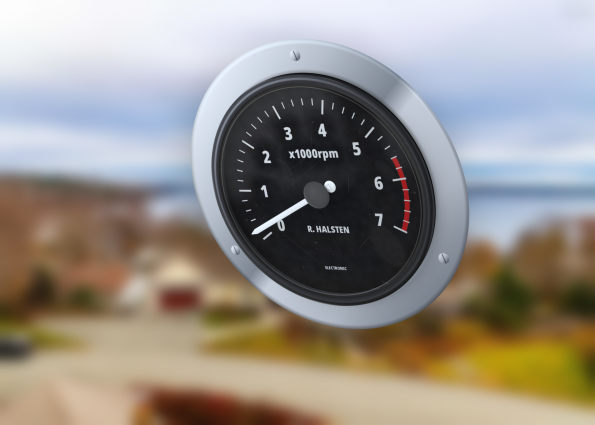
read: 200; rpm
